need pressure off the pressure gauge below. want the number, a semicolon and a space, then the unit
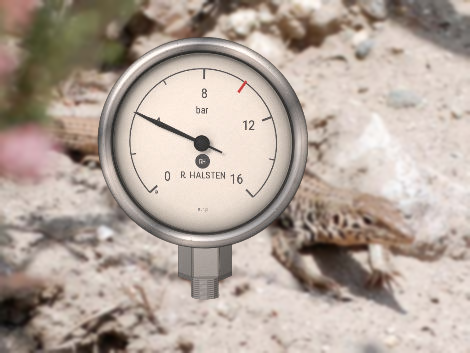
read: 4; bar
